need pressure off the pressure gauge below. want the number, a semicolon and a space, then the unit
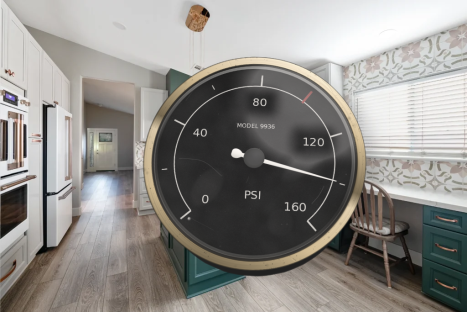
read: 140; psi
